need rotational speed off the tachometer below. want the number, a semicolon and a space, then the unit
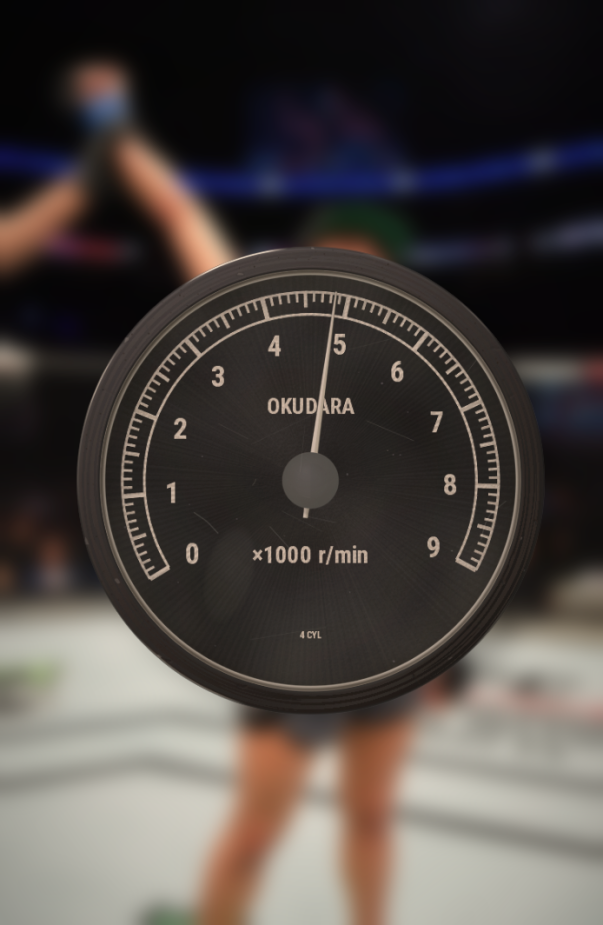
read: 4850; rpm
